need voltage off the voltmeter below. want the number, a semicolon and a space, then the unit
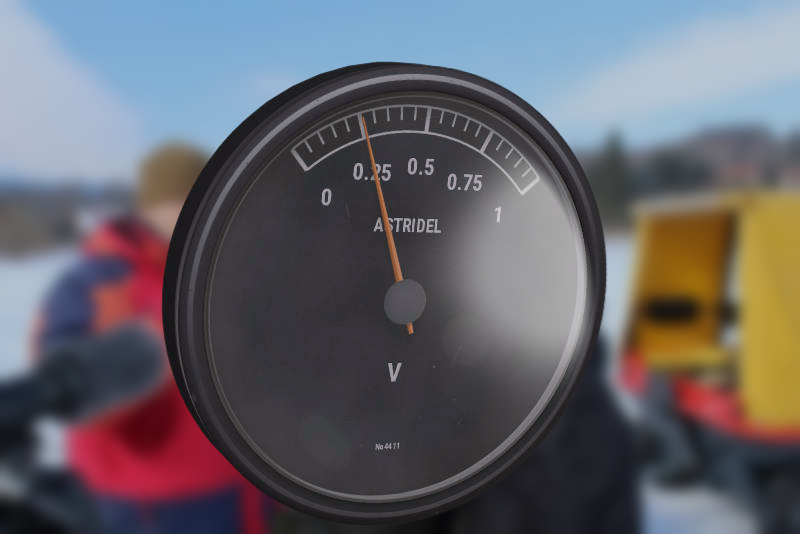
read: 0.25; V
